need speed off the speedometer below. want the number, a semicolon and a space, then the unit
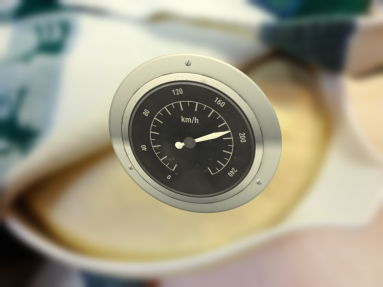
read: 190; km/h
